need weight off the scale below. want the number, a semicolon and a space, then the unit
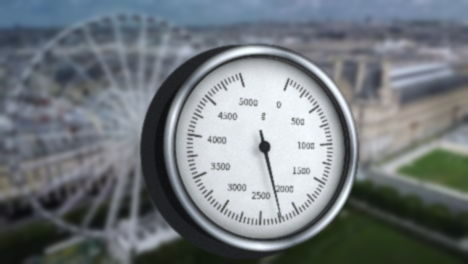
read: 2250; g
